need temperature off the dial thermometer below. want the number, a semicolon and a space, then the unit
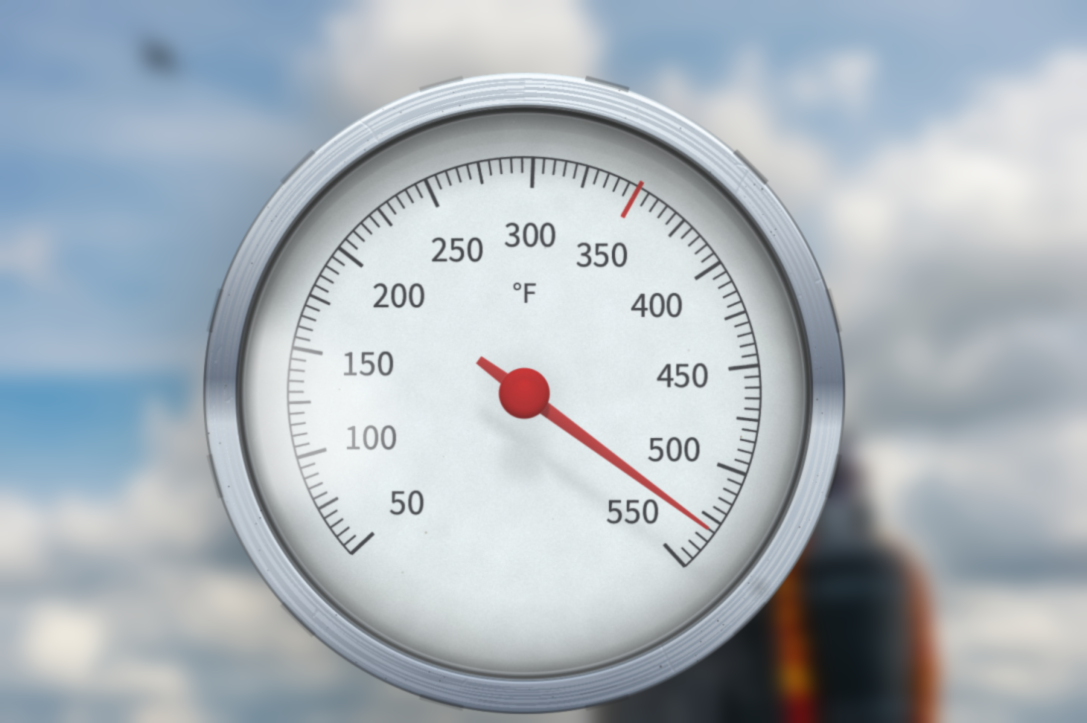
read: 530; °F
